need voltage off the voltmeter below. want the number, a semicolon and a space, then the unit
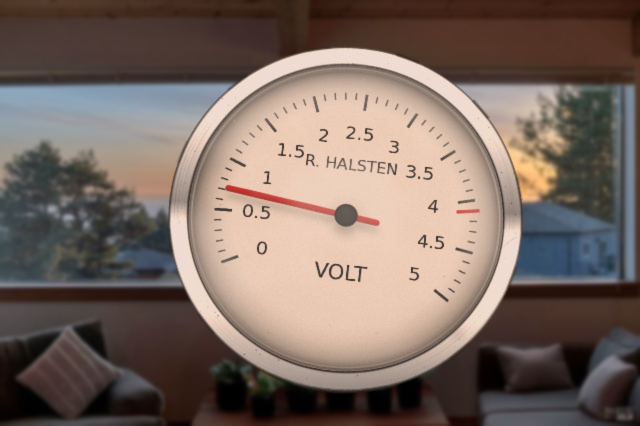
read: 0.7; V
